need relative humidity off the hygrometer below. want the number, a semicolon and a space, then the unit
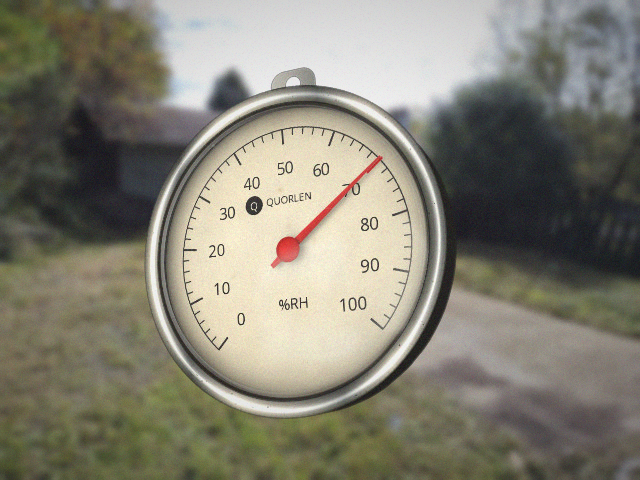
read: 70; %
